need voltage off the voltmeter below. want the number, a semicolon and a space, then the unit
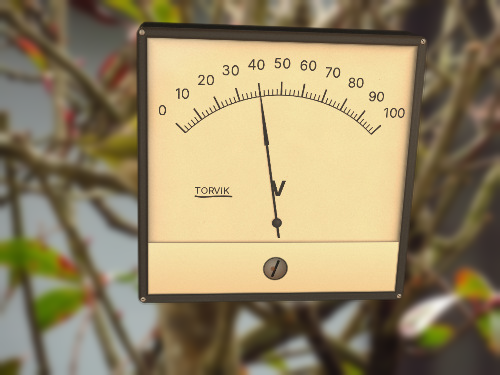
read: 40; V
